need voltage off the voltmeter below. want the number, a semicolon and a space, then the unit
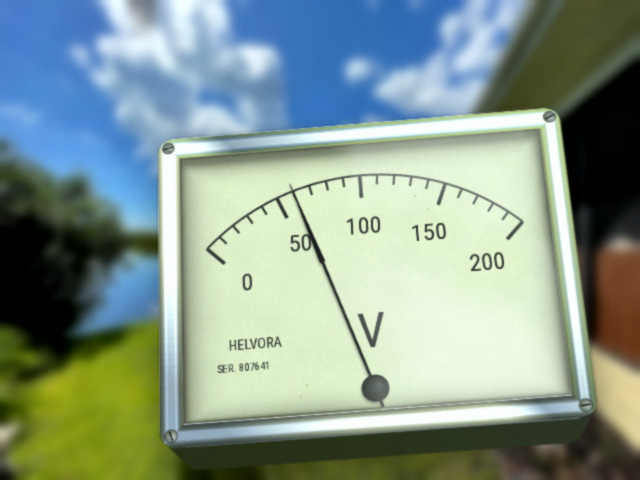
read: 60; V
